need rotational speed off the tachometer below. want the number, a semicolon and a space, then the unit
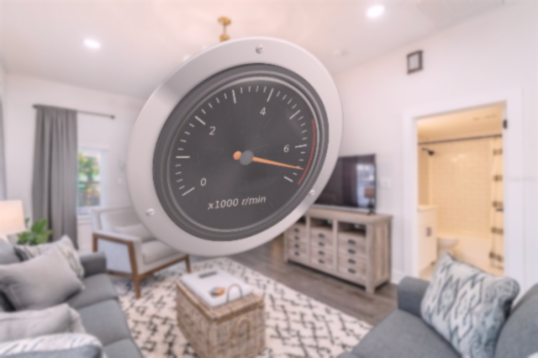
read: 6600; rpm
